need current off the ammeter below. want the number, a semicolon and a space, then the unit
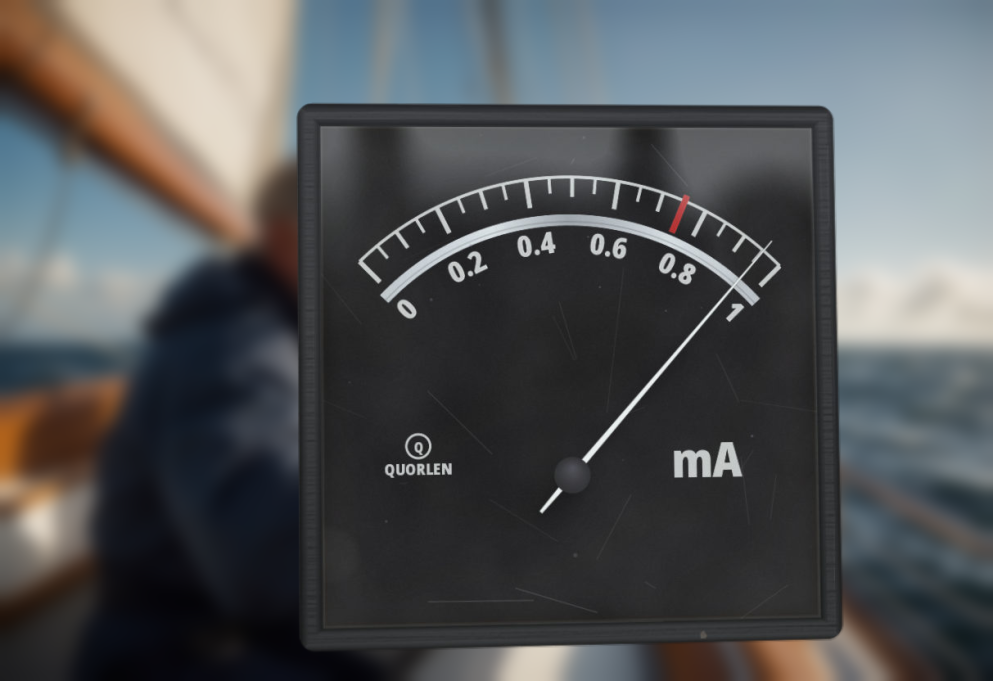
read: 0.95; mA
